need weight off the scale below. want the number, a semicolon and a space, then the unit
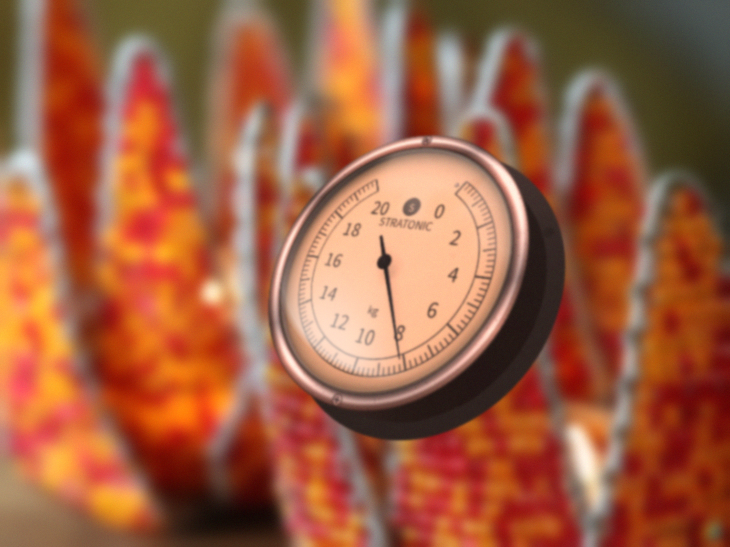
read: 8; kg
